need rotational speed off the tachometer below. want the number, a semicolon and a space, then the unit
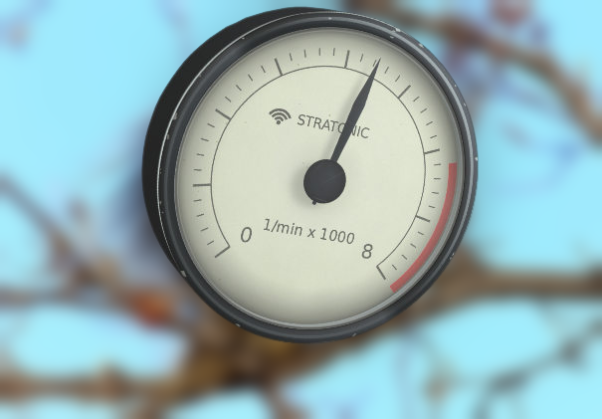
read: 4400; rpm
